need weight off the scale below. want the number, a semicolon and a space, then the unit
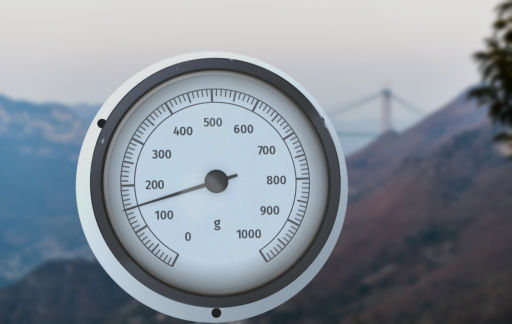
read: 150; g
